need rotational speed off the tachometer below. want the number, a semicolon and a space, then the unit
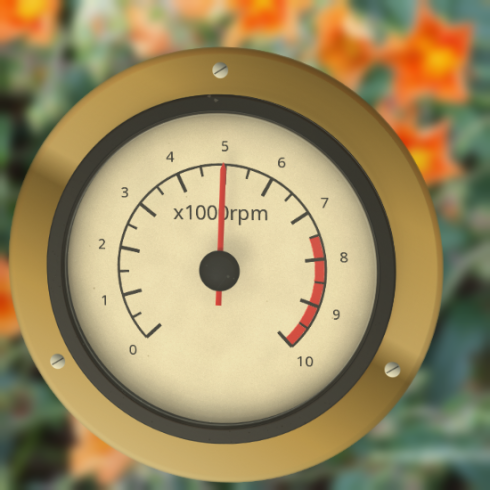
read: 5000; rpm
